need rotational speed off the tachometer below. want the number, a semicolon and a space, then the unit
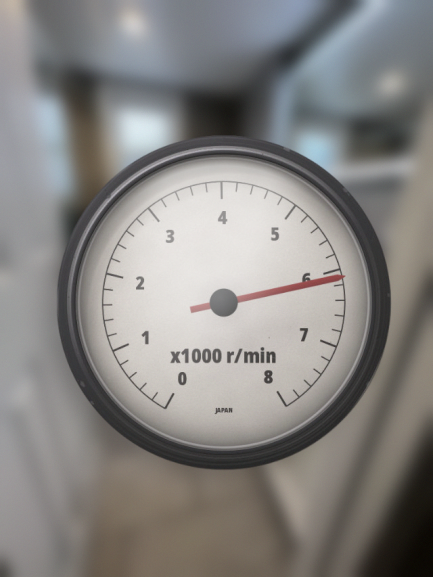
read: 6100; rpm
